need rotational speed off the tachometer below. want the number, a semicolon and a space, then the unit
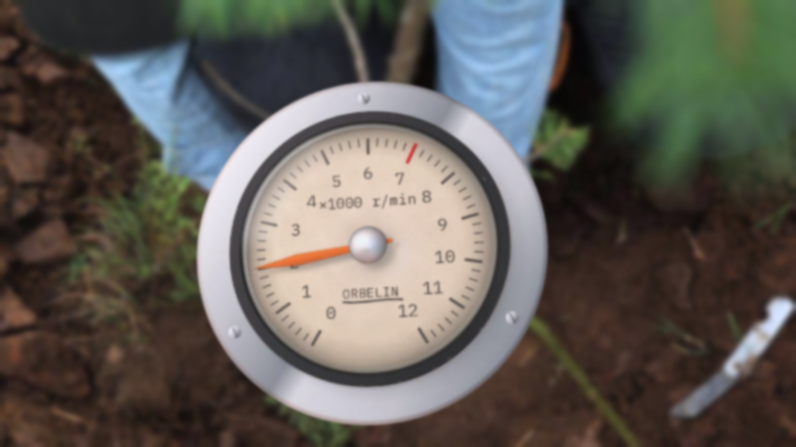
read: 2000; rpm
